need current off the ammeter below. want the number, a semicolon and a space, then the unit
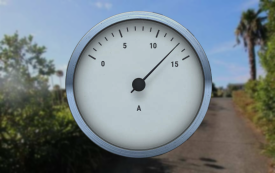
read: 13; A
